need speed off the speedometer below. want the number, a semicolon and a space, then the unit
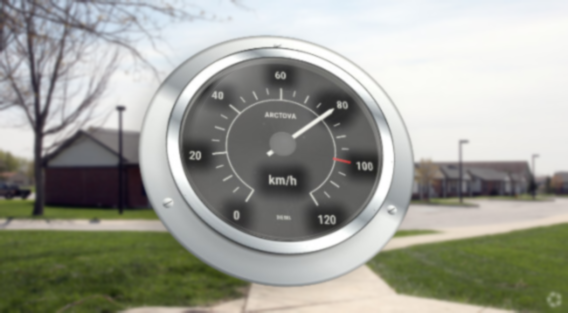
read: 80; km/h
